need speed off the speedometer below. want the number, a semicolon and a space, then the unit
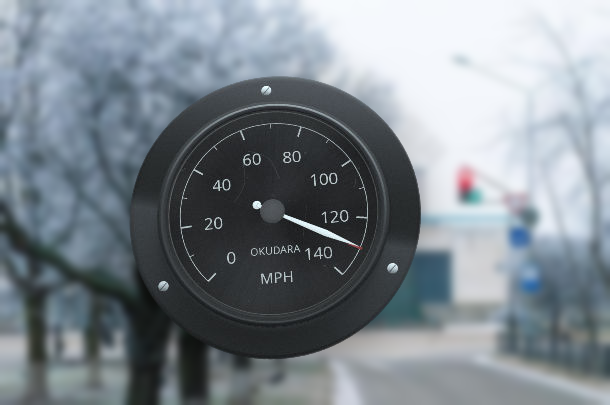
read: 130; mph
